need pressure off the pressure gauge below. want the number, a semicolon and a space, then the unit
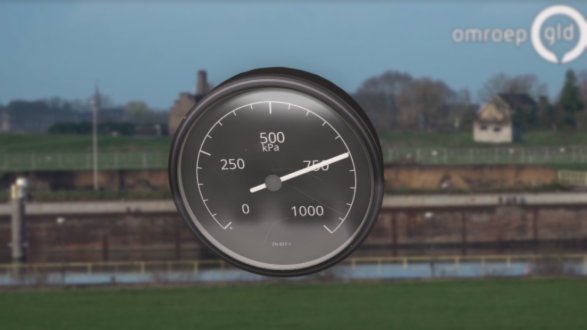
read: 750; kPa
